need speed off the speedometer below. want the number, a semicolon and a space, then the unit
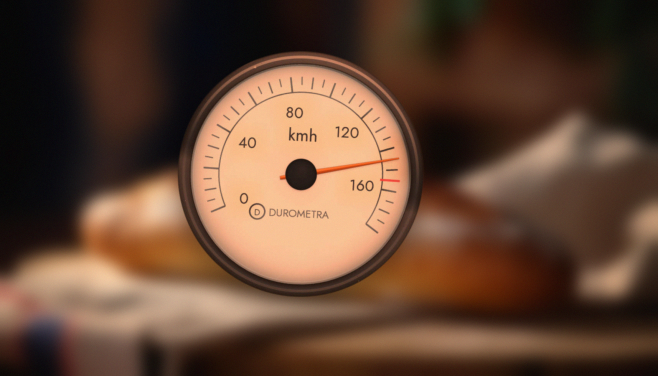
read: 145; km/h
